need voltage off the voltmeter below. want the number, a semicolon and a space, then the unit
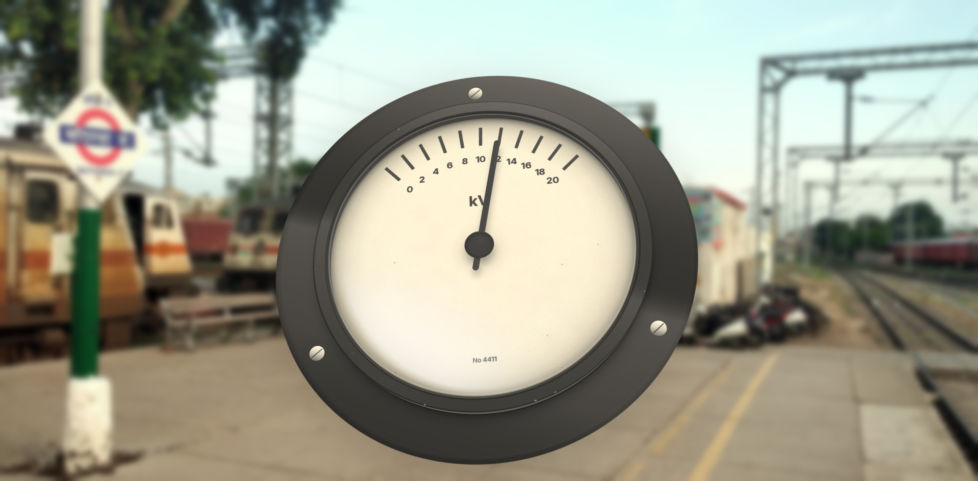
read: 12; kV
